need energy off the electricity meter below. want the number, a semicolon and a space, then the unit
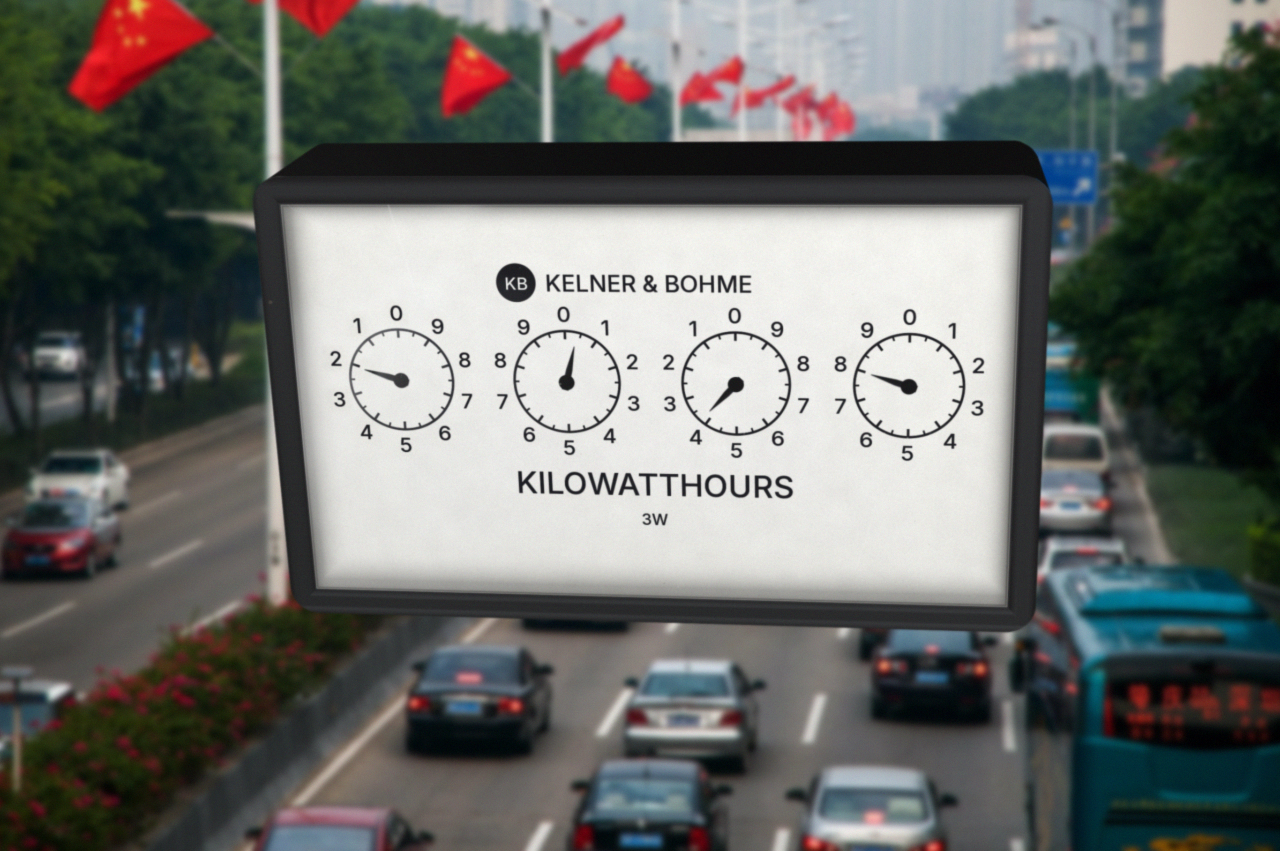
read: 2038; kWh
